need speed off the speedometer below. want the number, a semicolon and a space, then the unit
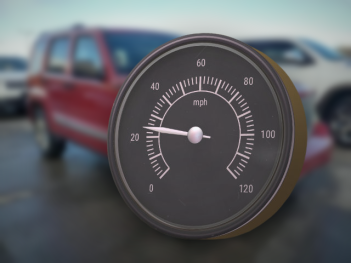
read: 24; mph
